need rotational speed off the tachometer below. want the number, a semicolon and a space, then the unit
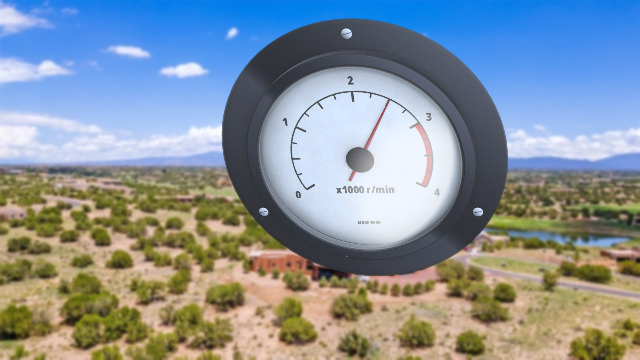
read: 2500; rpm
